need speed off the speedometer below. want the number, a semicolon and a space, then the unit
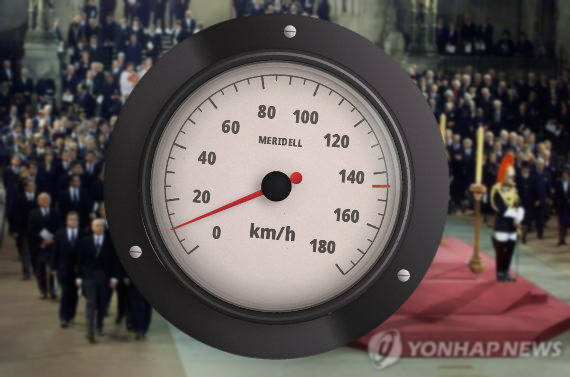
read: 10; km/h
